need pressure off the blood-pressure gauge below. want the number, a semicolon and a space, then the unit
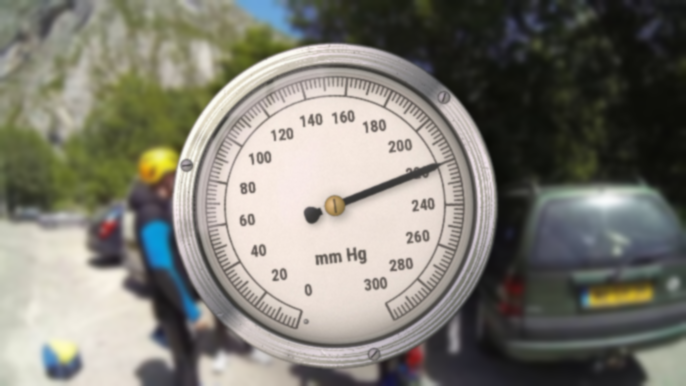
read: 220; mmHg
